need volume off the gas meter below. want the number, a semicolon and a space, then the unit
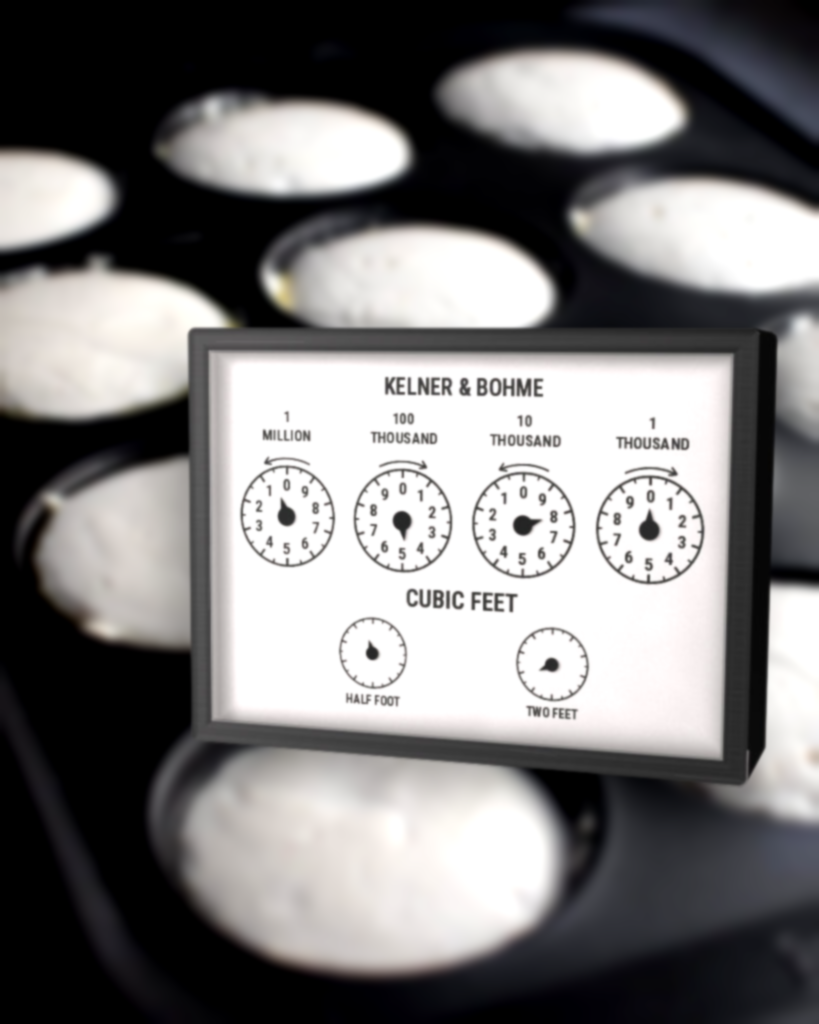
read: 48000; ft³
